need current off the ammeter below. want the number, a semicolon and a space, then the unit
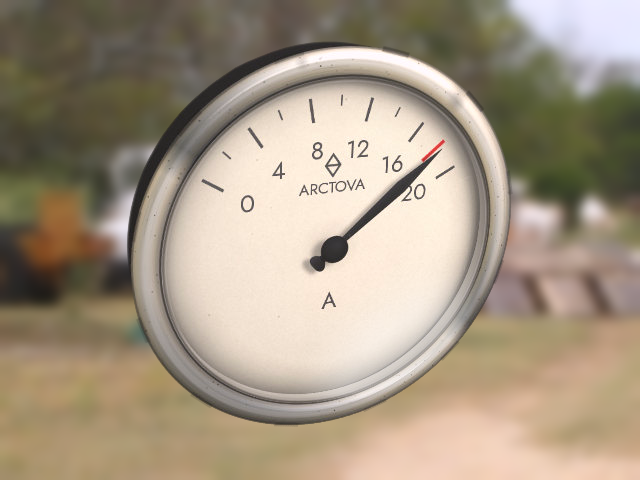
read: 18; A
